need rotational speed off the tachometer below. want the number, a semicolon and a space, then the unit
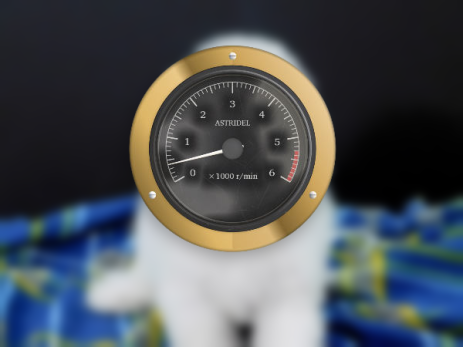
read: 400; rpm
